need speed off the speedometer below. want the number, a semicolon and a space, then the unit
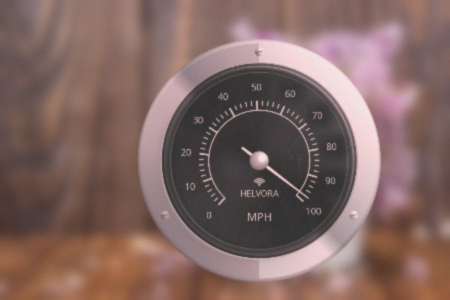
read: 98; mph
